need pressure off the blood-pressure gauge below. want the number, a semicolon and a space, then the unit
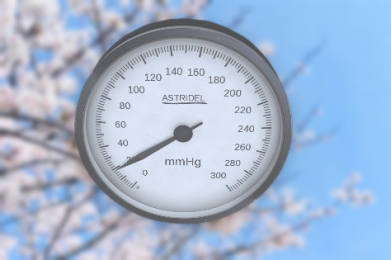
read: 20; mmHg
